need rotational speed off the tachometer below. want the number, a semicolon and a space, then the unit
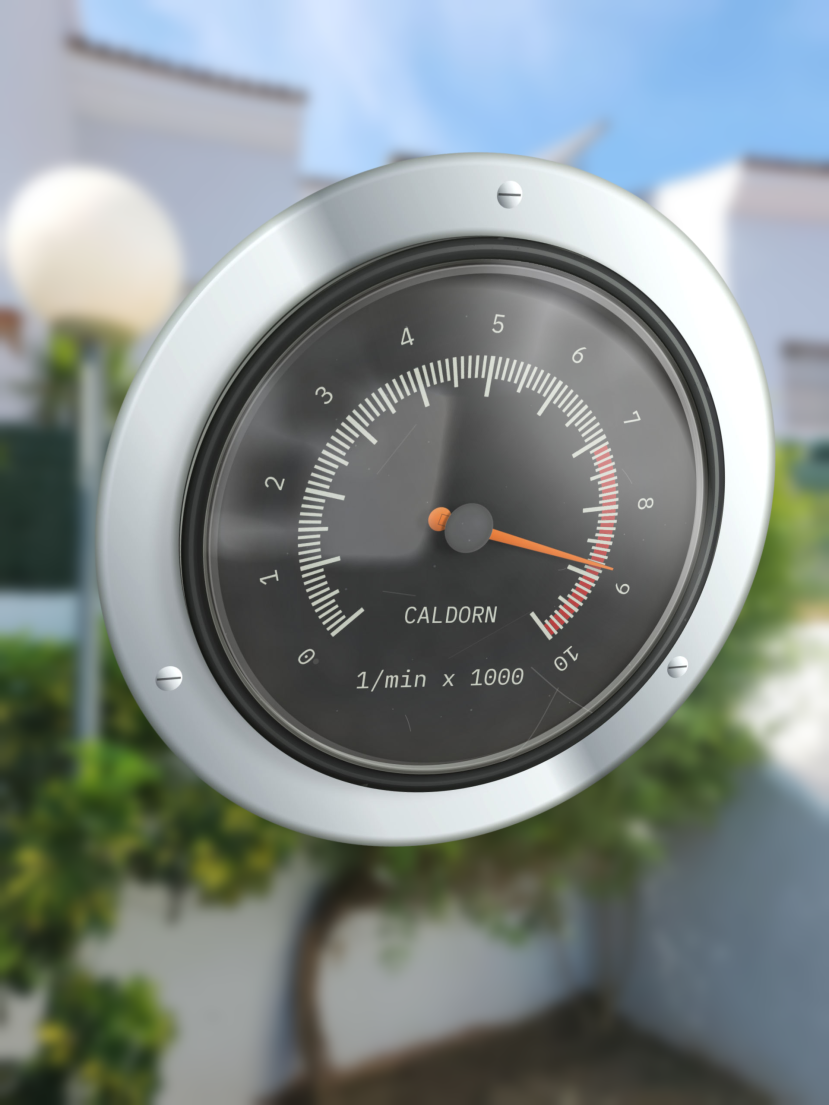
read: 8800; rpm
